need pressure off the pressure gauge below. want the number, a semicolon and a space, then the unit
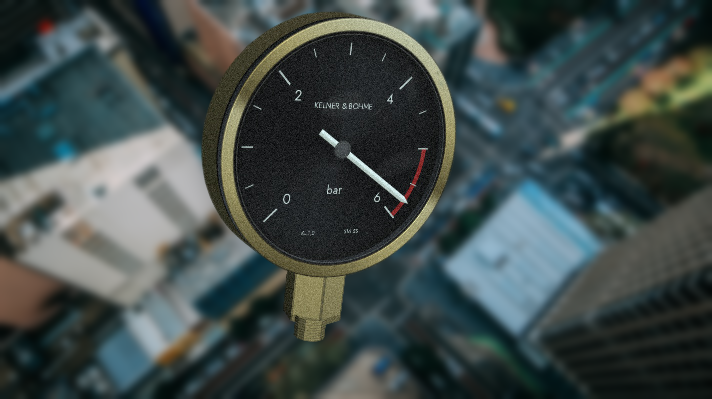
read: 5.75; bar
